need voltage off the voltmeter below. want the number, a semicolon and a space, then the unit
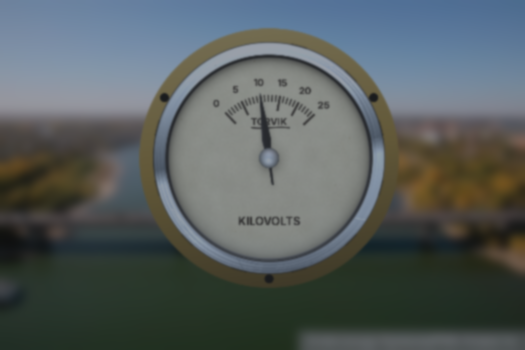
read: 10; kV
